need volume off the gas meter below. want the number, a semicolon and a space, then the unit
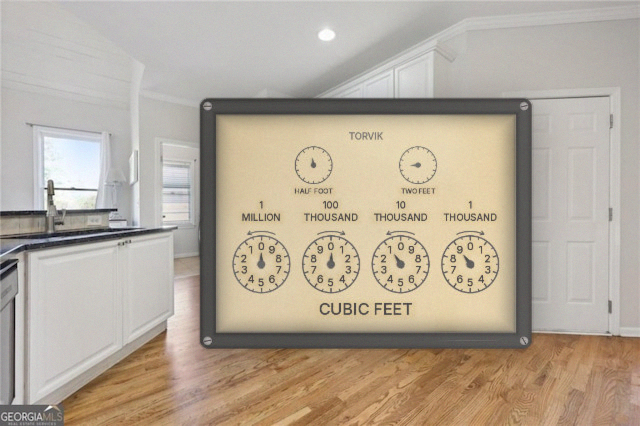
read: 900; ft³
